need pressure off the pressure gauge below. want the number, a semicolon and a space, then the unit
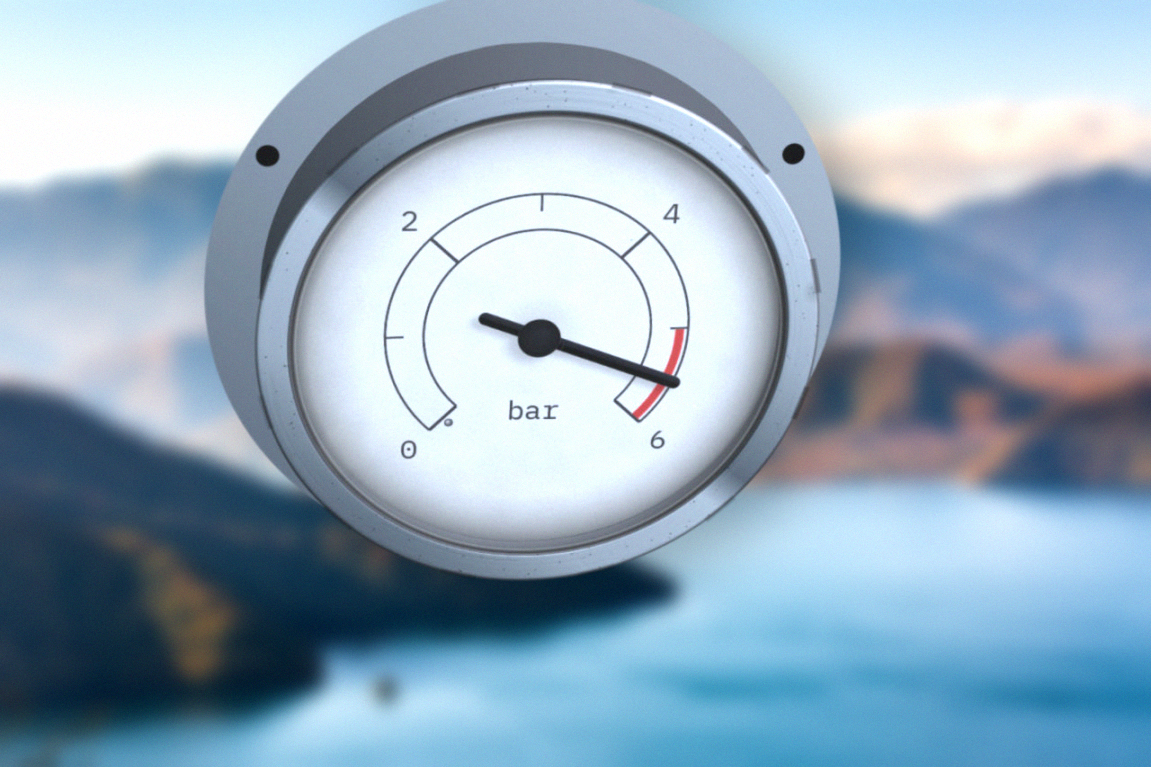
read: 5.5; bar
